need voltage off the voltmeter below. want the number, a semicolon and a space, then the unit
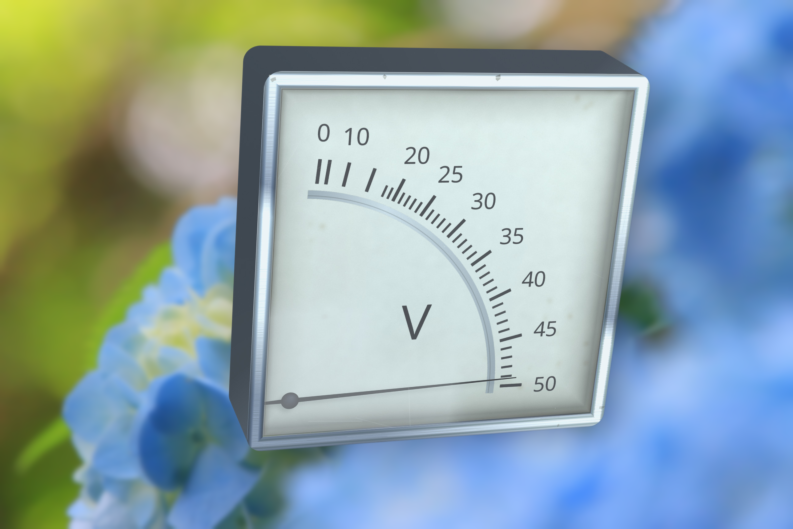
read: 49; V
